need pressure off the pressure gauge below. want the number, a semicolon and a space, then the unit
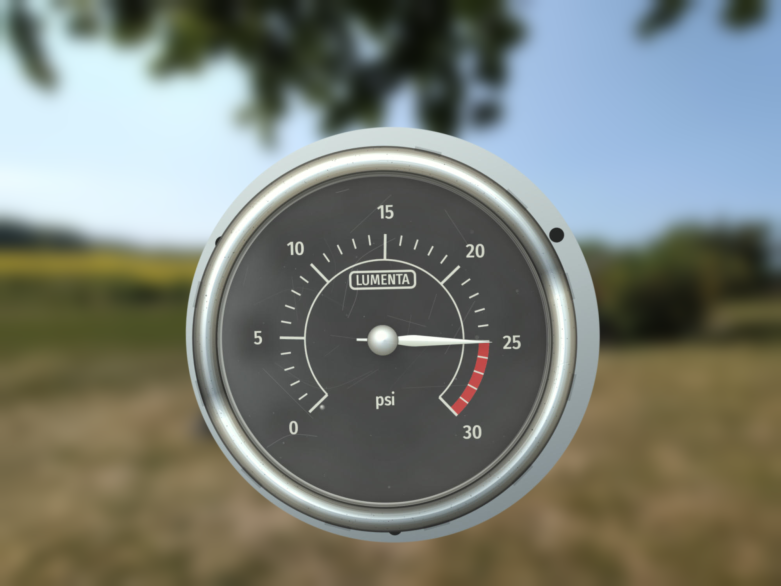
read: 25; psi
